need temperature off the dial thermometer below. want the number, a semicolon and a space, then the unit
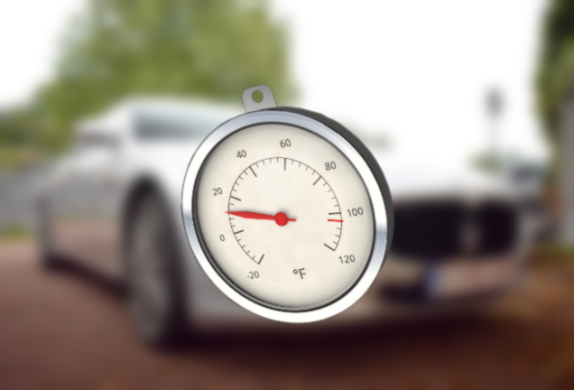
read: 12; °F
